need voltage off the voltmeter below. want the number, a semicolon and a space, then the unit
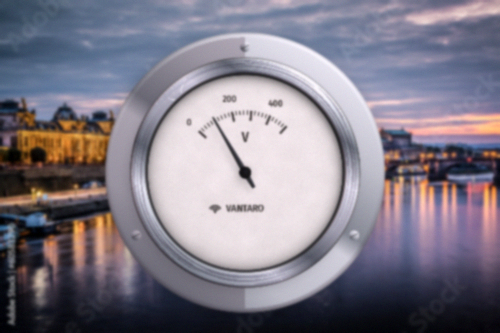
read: 100; V
